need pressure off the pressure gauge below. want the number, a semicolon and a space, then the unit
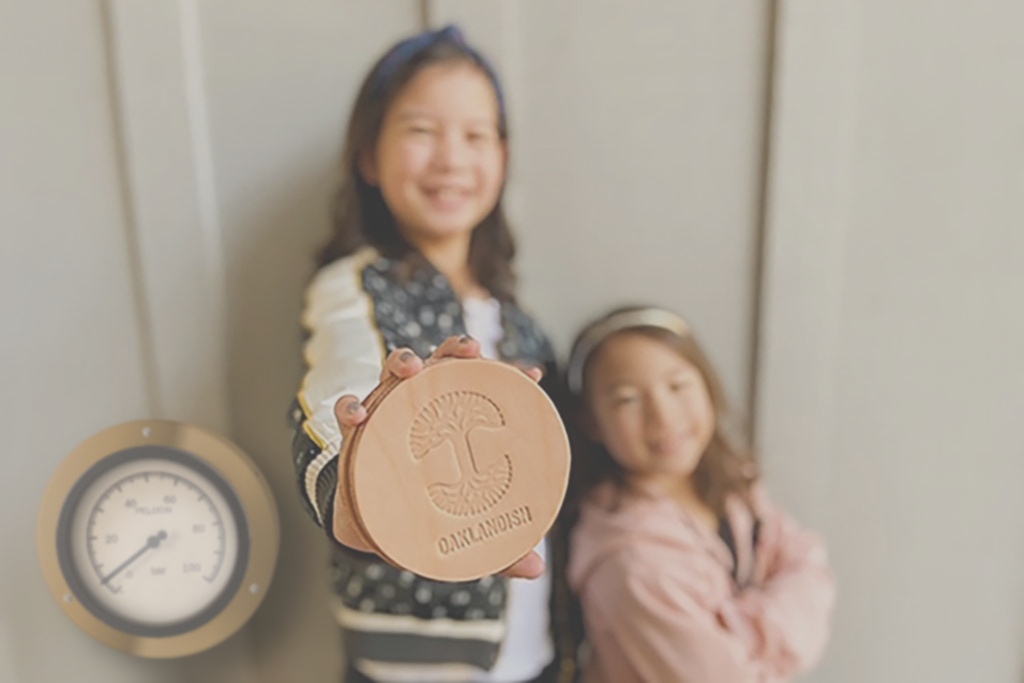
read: 5; bar
